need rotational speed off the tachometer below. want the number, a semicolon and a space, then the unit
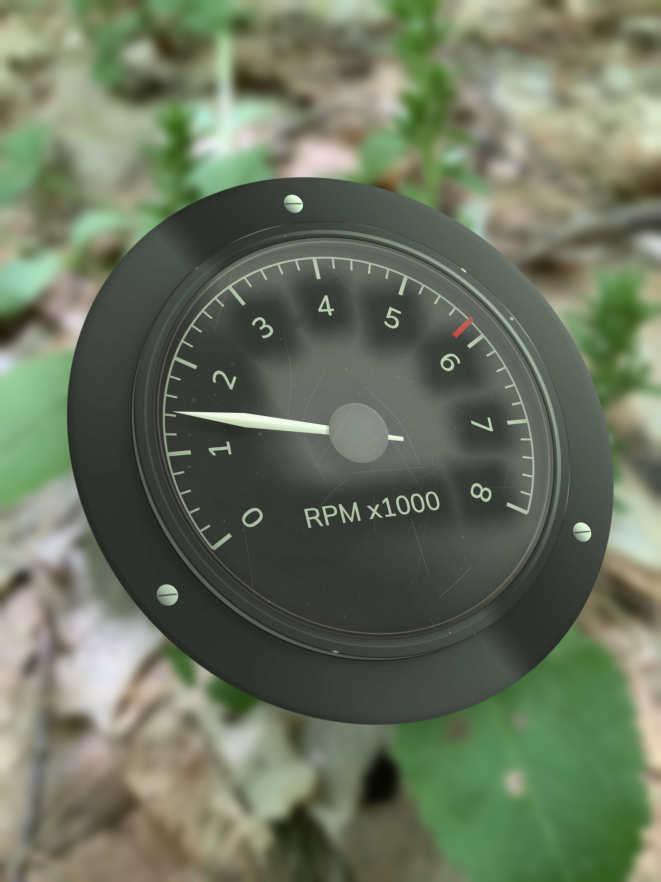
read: 1400; rpm
